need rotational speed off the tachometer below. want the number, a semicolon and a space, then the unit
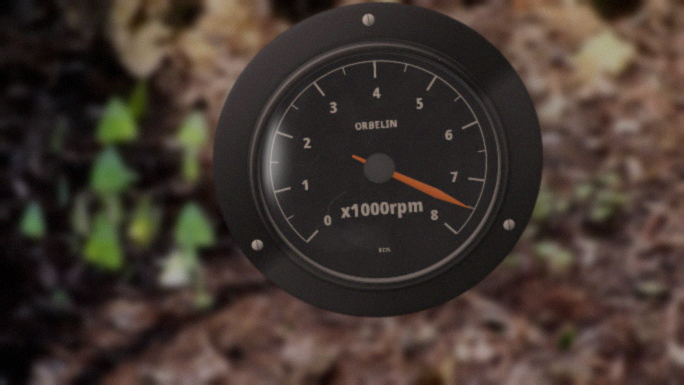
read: 7500; rpm
